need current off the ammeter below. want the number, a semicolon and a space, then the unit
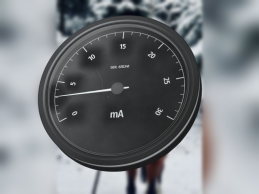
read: 3; mA
